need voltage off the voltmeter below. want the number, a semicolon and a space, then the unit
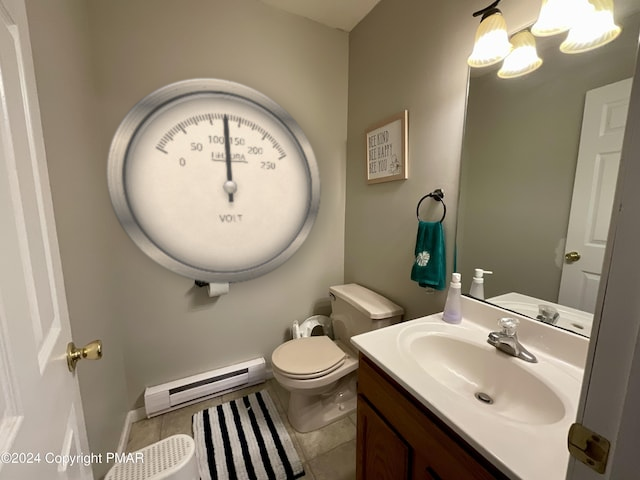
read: 125; V
